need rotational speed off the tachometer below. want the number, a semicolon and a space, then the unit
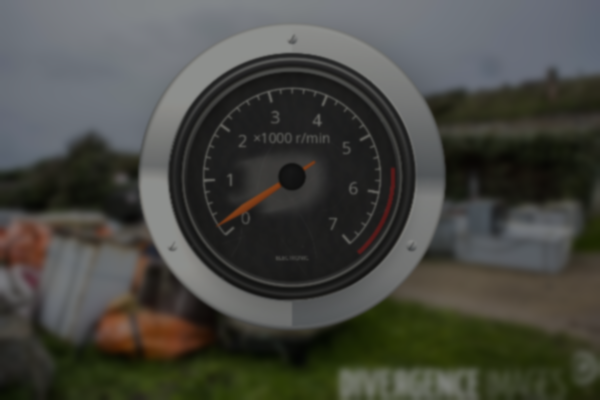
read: 200; rpm
